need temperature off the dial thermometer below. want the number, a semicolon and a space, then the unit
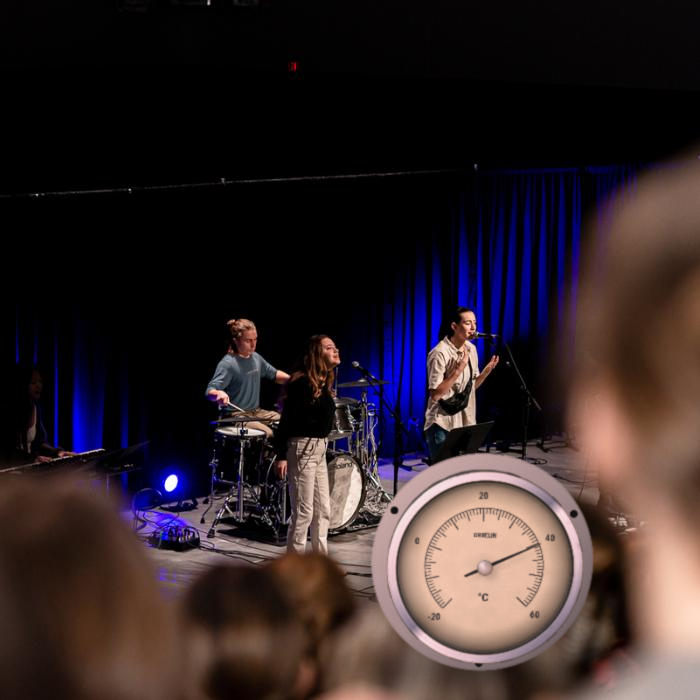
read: 40; °C
